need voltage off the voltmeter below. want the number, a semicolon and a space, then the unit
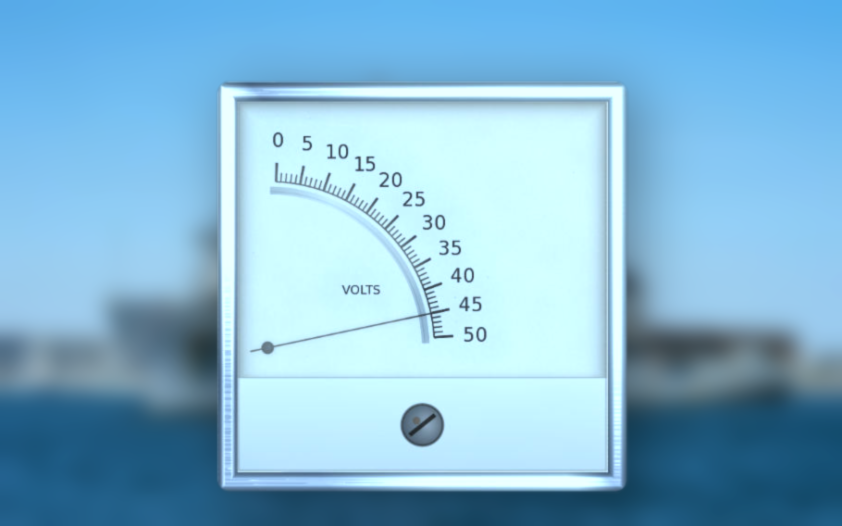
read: 45; V
